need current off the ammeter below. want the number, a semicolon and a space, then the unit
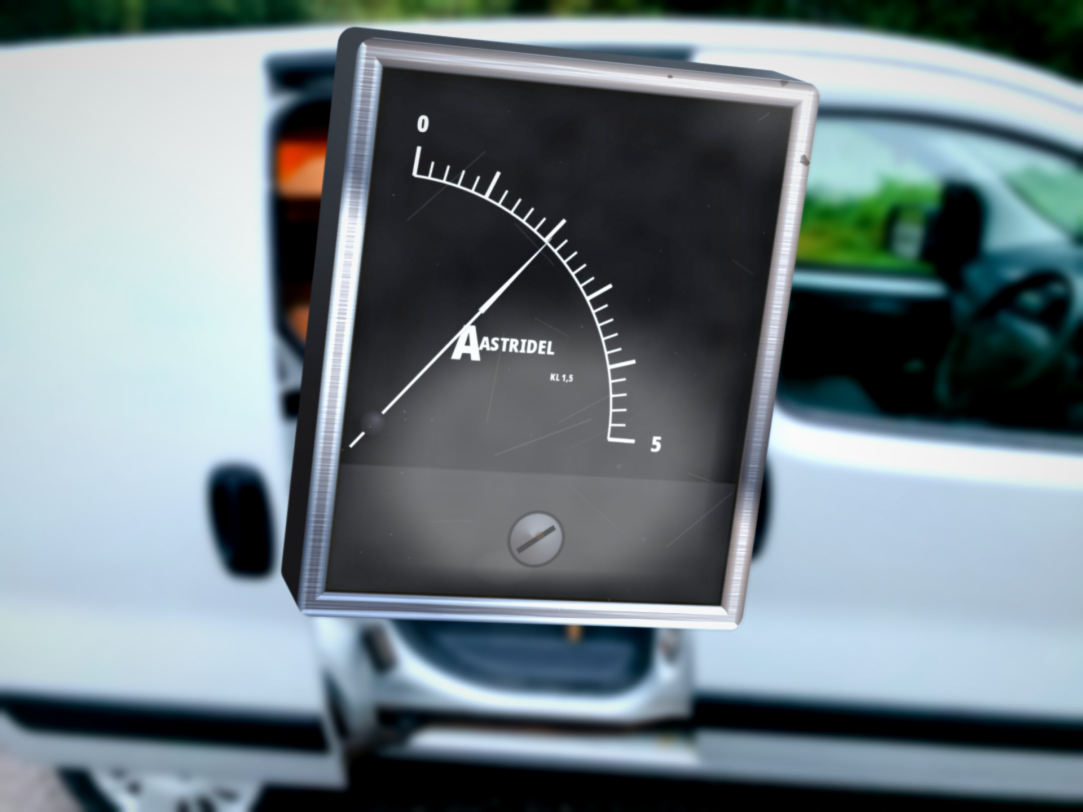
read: 2; A
